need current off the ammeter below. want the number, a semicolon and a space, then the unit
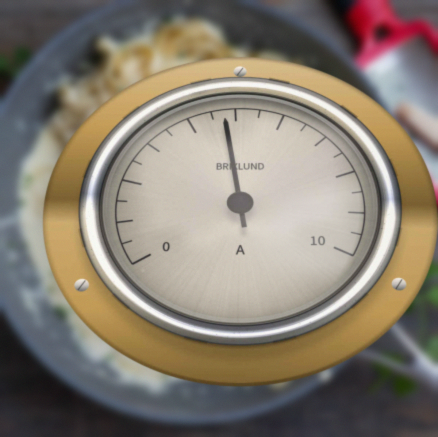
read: 4.75; A
